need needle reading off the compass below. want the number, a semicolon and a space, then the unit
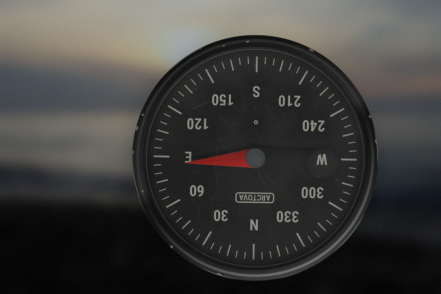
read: 85; °
